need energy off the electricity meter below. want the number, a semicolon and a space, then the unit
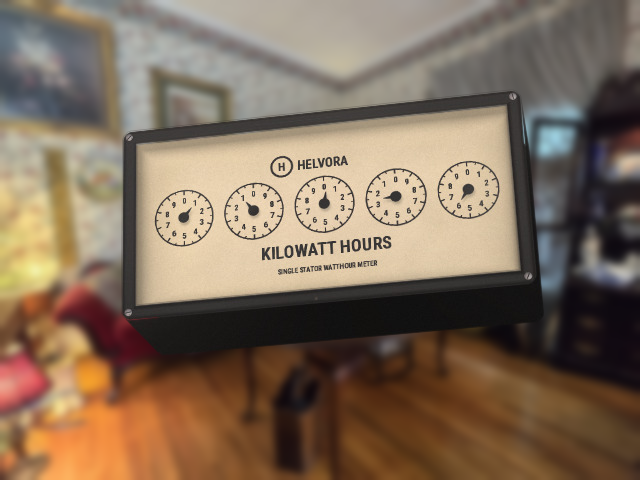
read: 11026; kWh
